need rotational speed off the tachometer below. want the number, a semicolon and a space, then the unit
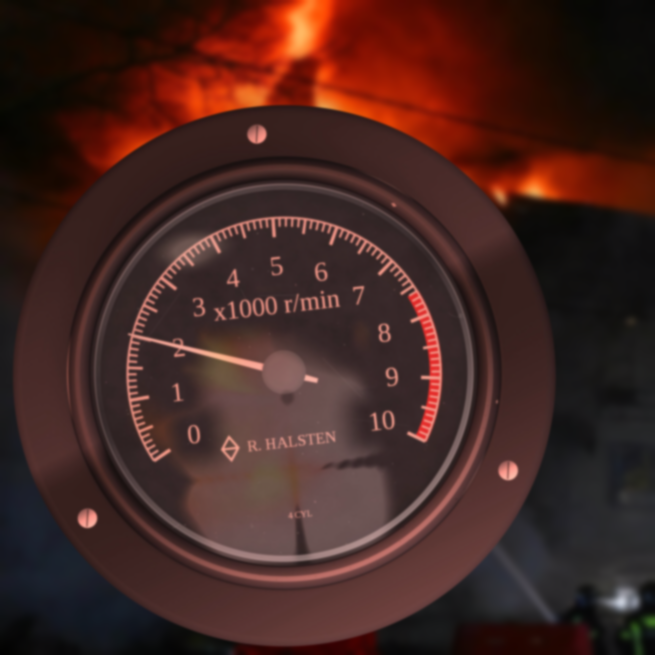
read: 2000; rpm
